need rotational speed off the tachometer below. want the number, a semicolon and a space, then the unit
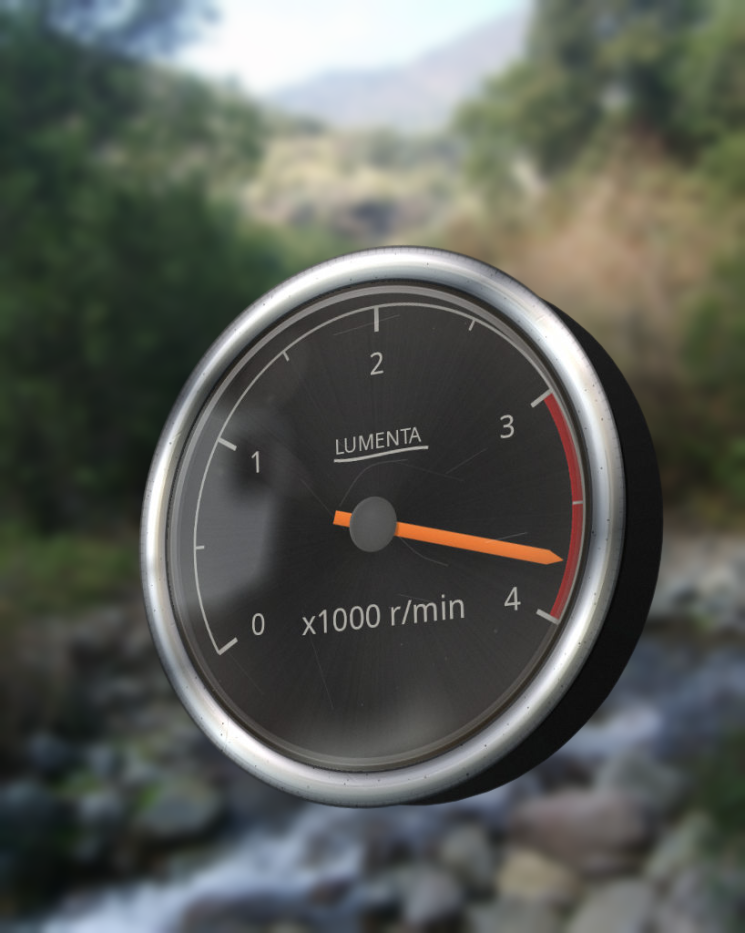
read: 3750; rpm
